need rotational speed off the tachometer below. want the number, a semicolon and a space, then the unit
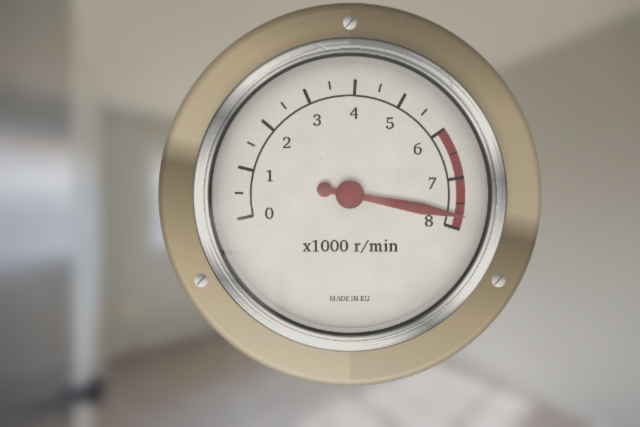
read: 7750; rpm
